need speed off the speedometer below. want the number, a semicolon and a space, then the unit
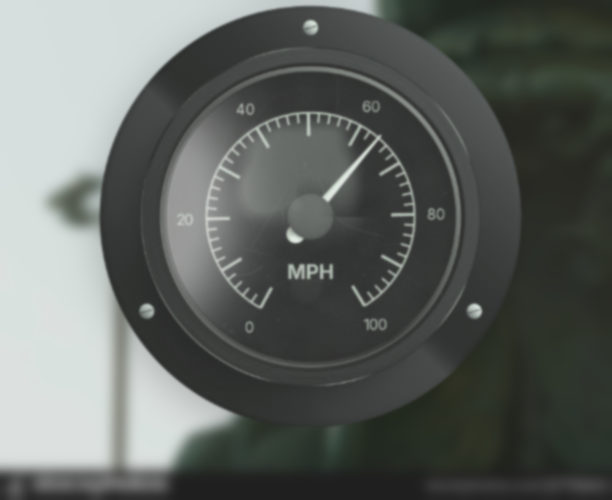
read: 64; mph
